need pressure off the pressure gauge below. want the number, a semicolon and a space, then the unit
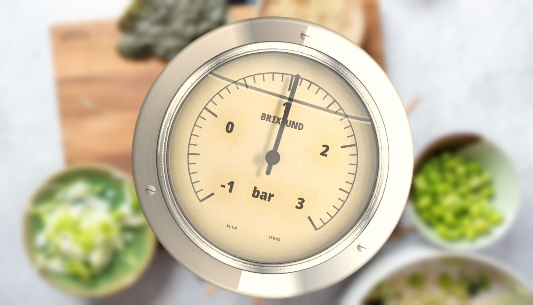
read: 1.05; bar
